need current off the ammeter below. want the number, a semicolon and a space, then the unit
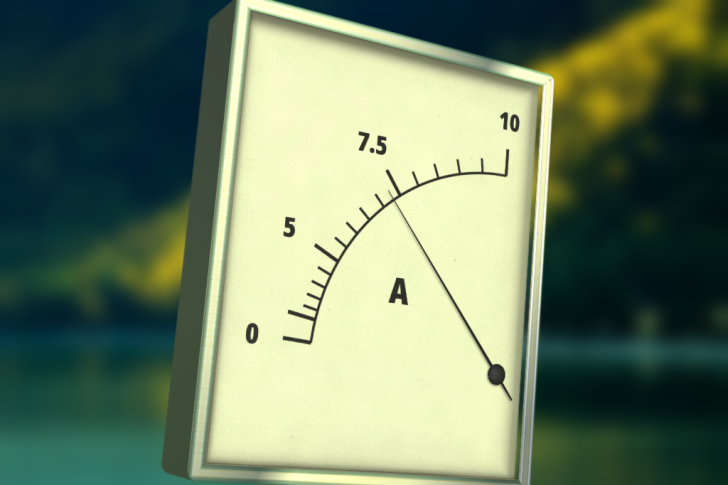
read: 7.25; A
